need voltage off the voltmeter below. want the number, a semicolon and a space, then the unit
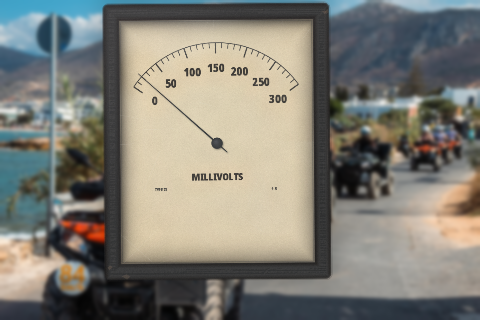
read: 20; mV
